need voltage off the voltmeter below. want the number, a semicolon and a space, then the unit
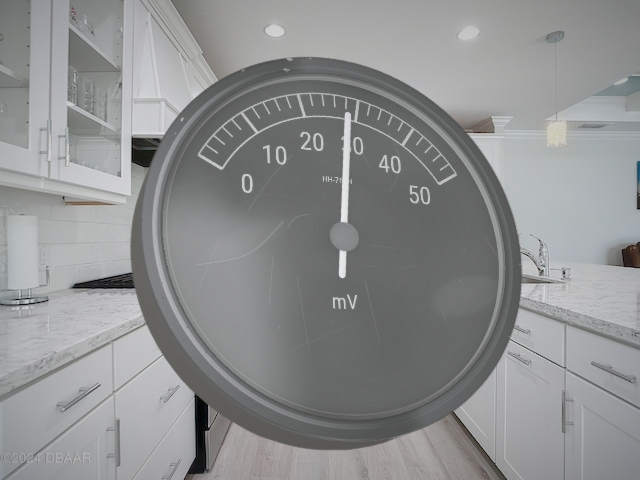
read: 28; mV
